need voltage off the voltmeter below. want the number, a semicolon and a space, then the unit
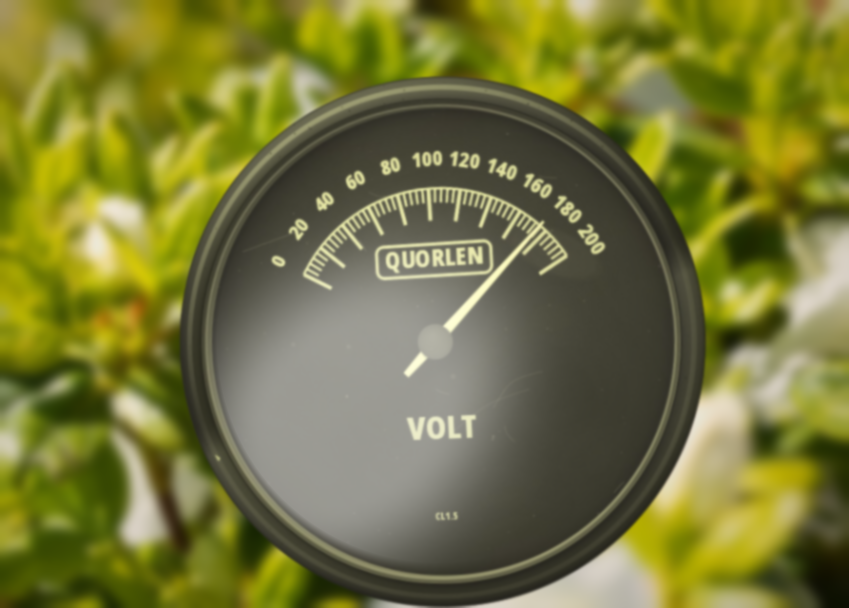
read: 176; V
